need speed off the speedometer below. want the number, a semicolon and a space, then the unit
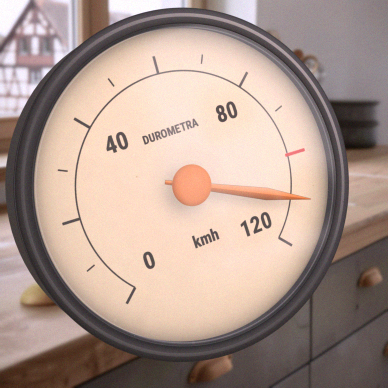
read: 110; km/h
